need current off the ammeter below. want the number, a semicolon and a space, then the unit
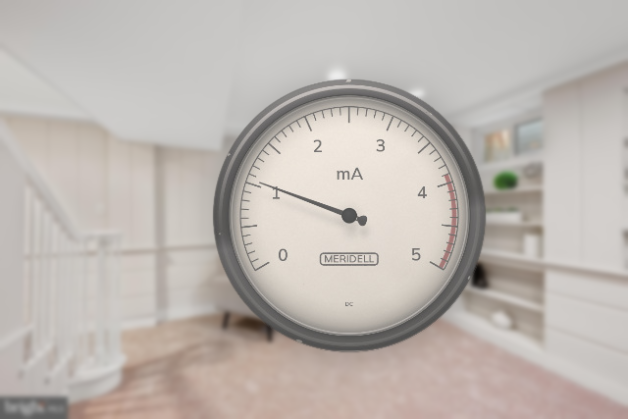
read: 1.05; mA
